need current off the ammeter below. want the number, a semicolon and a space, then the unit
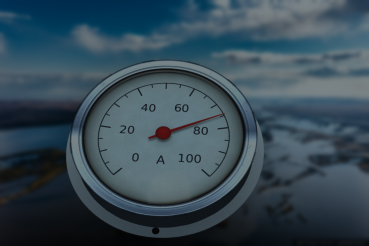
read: 75; A
